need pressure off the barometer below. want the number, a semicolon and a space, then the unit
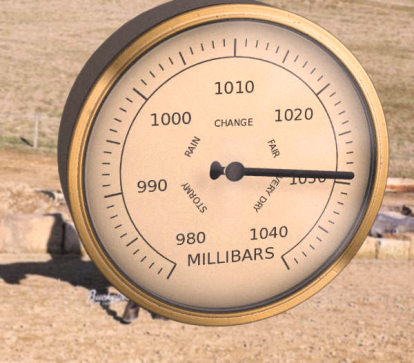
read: 1029; mbar
